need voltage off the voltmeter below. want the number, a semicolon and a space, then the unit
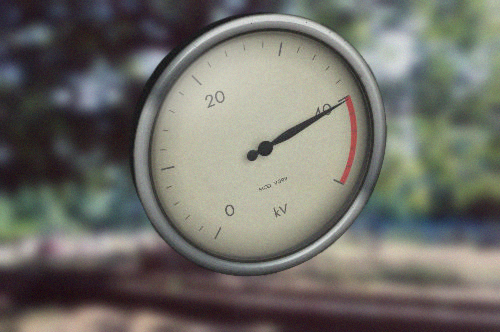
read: 40; kV
